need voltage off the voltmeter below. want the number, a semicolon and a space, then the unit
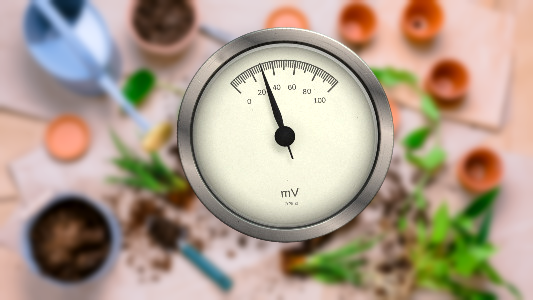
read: 30; mV
